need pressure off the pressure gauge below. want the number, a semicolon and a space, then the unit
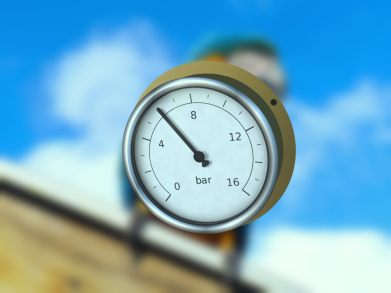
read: 6; bar
